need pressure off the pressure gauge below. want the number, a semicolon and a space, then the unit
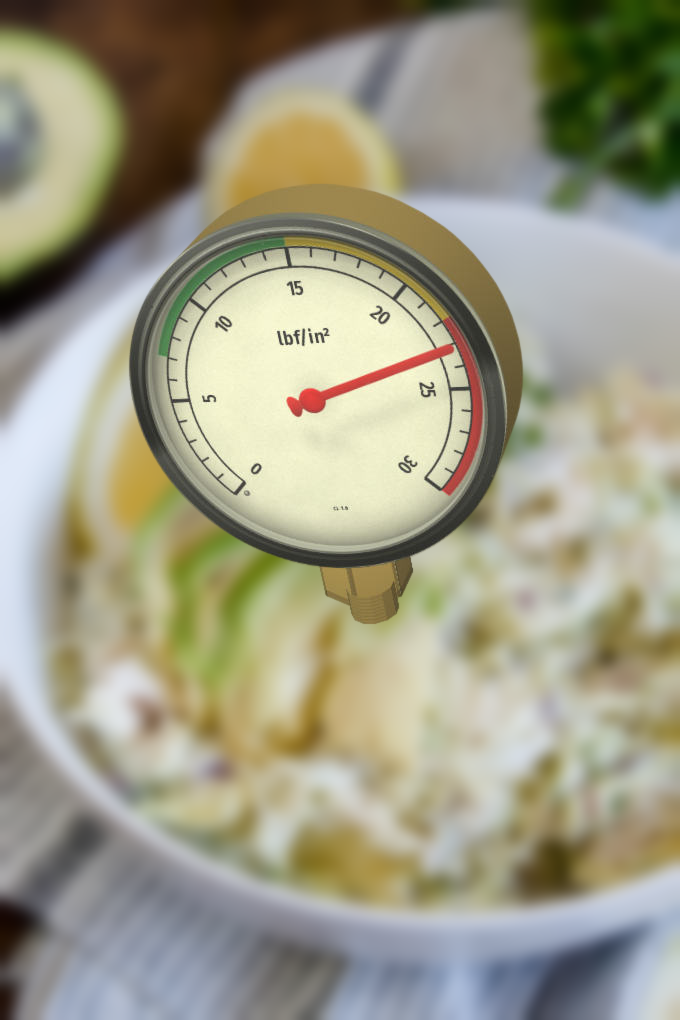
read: 23; psi
